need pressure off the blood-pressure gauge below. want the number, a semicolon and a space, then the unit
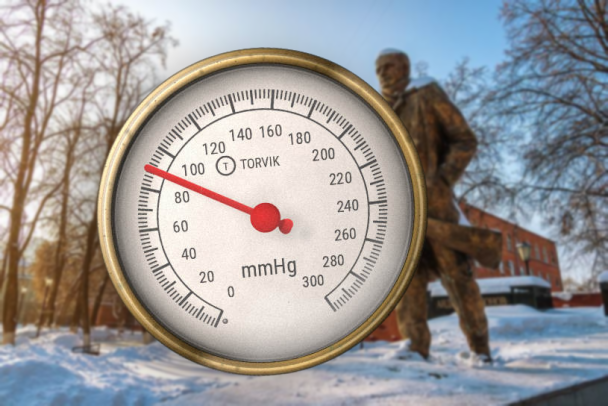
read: 90; mmHg
